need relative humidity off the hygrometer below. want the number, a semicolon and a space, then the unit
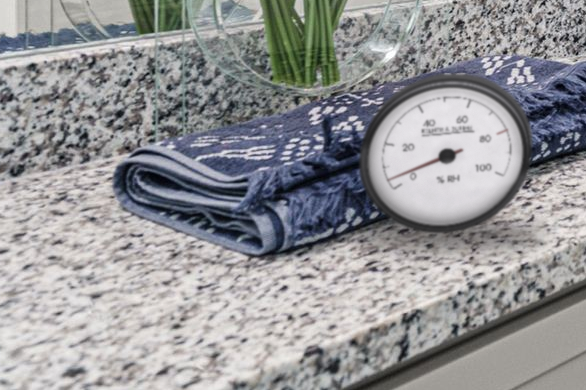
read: 5; %
